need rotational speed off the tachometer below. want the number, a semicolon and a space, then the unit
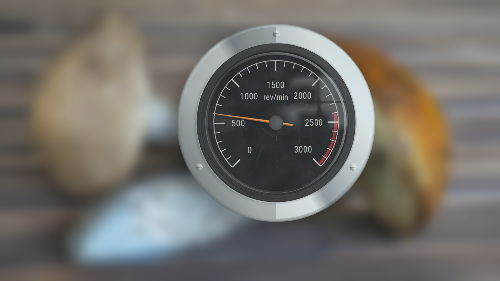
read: 600; rpm
